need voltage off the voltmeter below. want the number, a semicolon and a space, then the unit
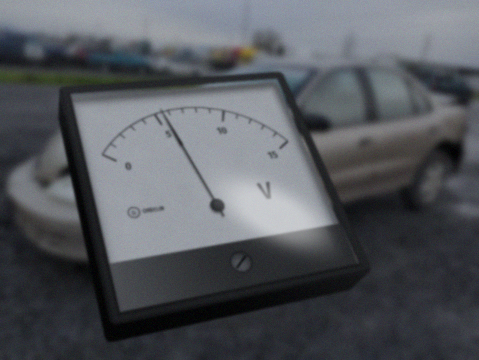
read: 5.5; V
